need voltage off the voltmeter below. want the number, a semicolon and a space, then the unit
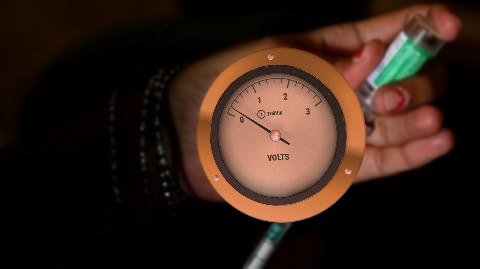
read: 0.2; V
